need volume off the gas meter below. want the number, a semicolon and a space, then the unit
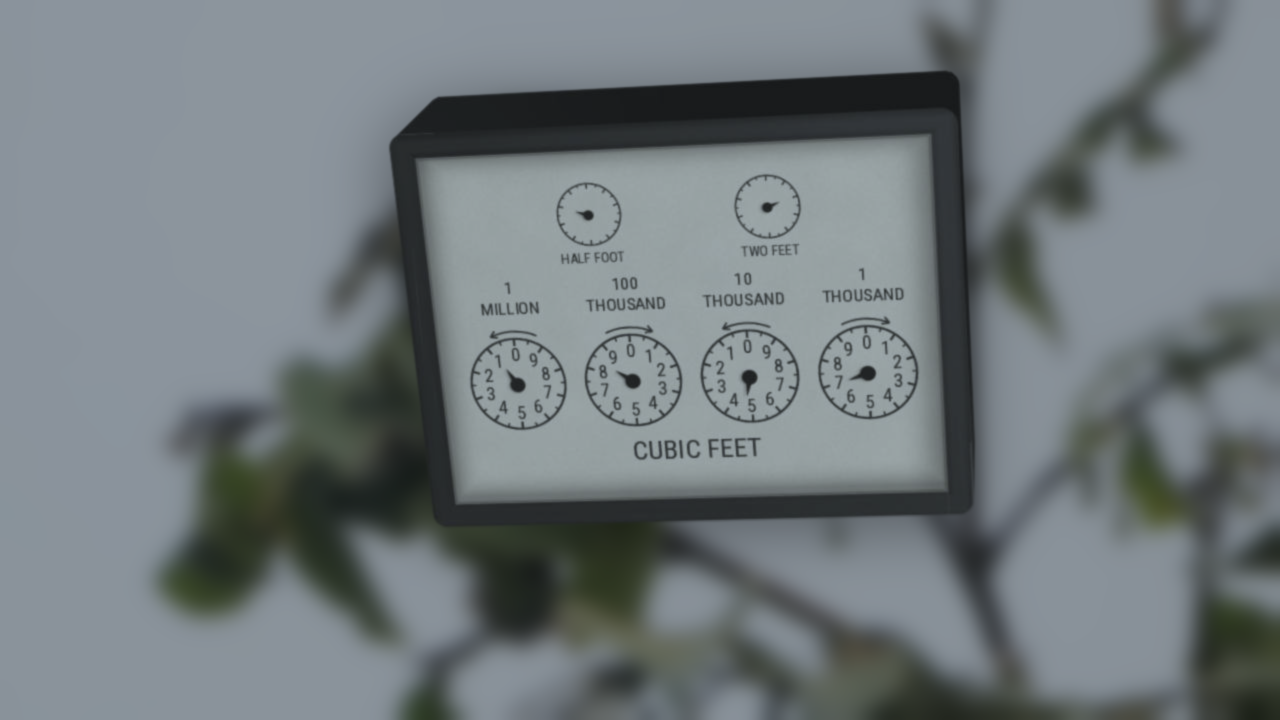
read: 84700; ft³
